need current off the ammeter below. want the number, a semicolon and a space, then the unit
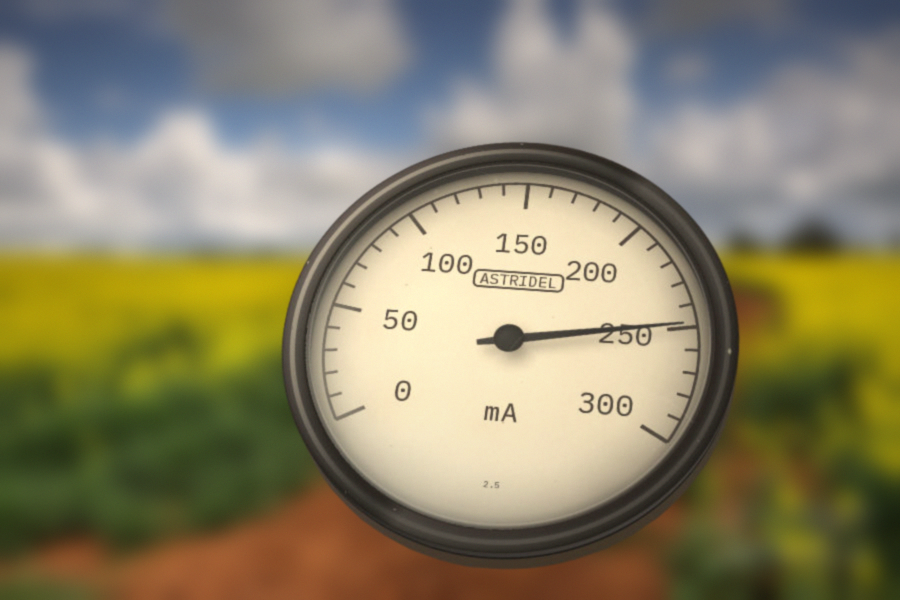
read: 250; mA
